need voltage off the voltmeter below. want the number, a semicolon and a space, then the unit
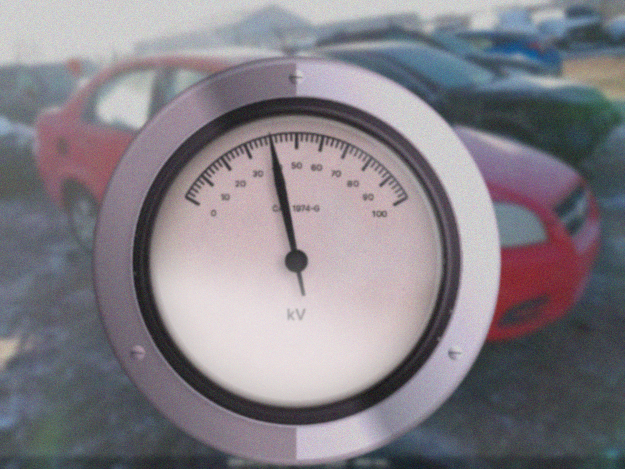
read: 40; kV
